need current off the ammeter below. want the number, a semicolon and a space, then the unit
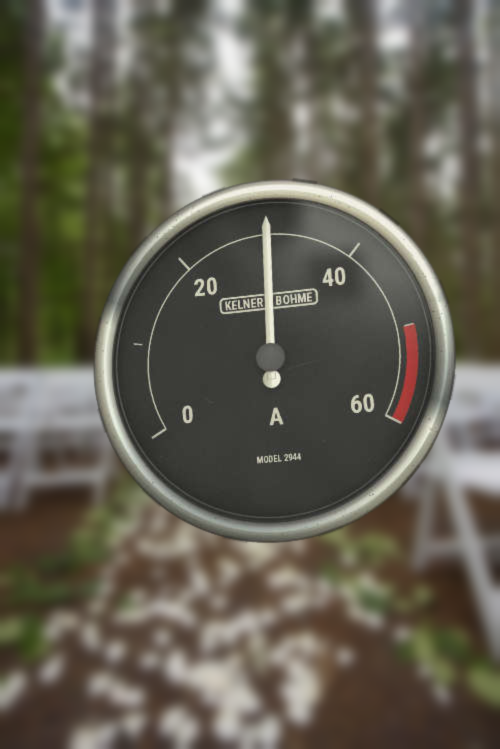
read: 30; A
